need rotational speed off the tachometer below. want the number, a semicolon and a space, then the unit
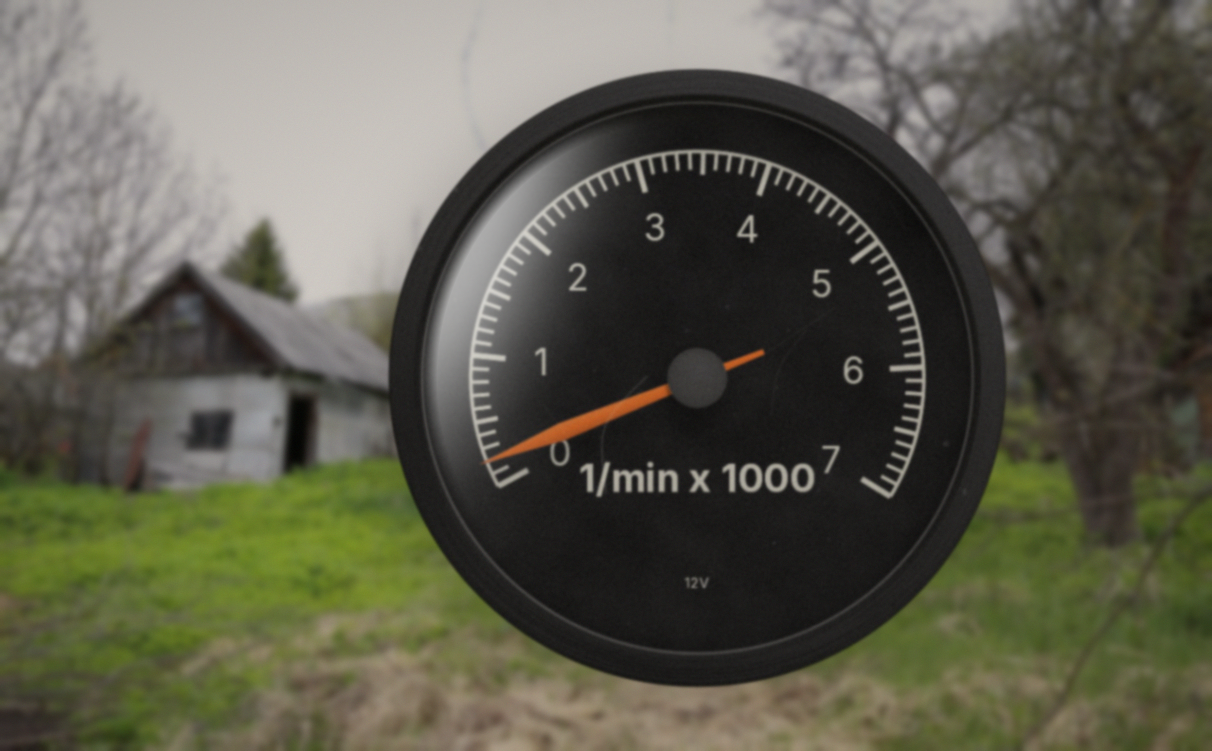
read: 200; rpm
